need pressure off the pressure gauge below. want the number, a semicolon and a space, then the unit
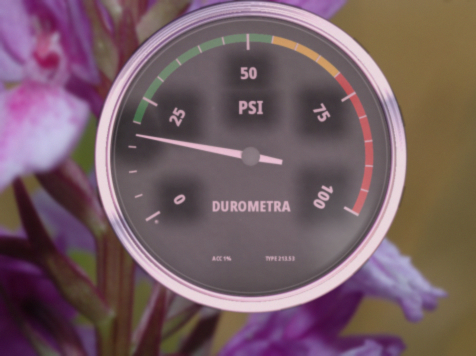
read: 17.5; psi
